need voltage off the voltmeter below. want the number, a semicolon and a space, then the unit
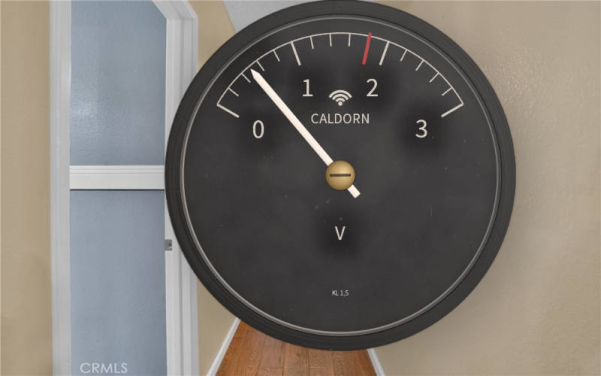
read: 0.5; V
